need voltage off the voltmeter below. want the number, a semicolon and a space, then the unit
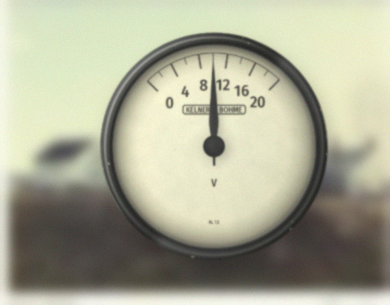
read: 10; V
